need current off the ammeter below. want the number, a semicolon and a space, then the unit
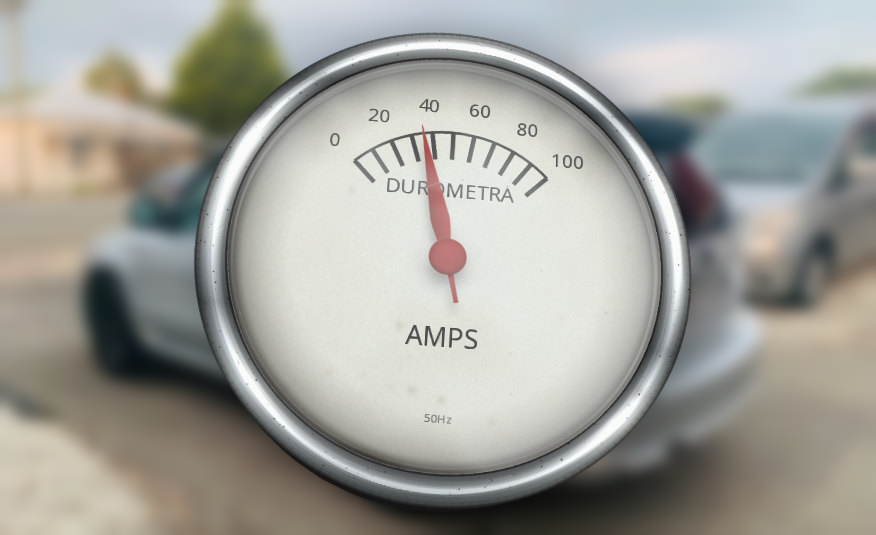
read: 35; A
